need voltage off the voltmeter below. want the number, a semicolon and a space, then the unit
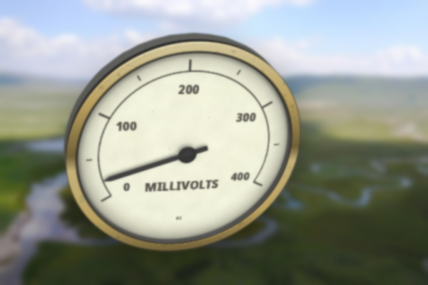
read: 25; mV
